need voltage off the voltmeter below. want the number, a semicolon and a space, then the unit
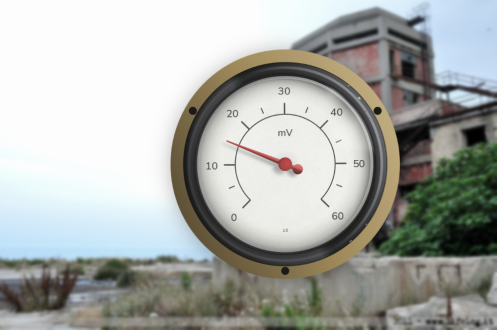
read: 15; mV
